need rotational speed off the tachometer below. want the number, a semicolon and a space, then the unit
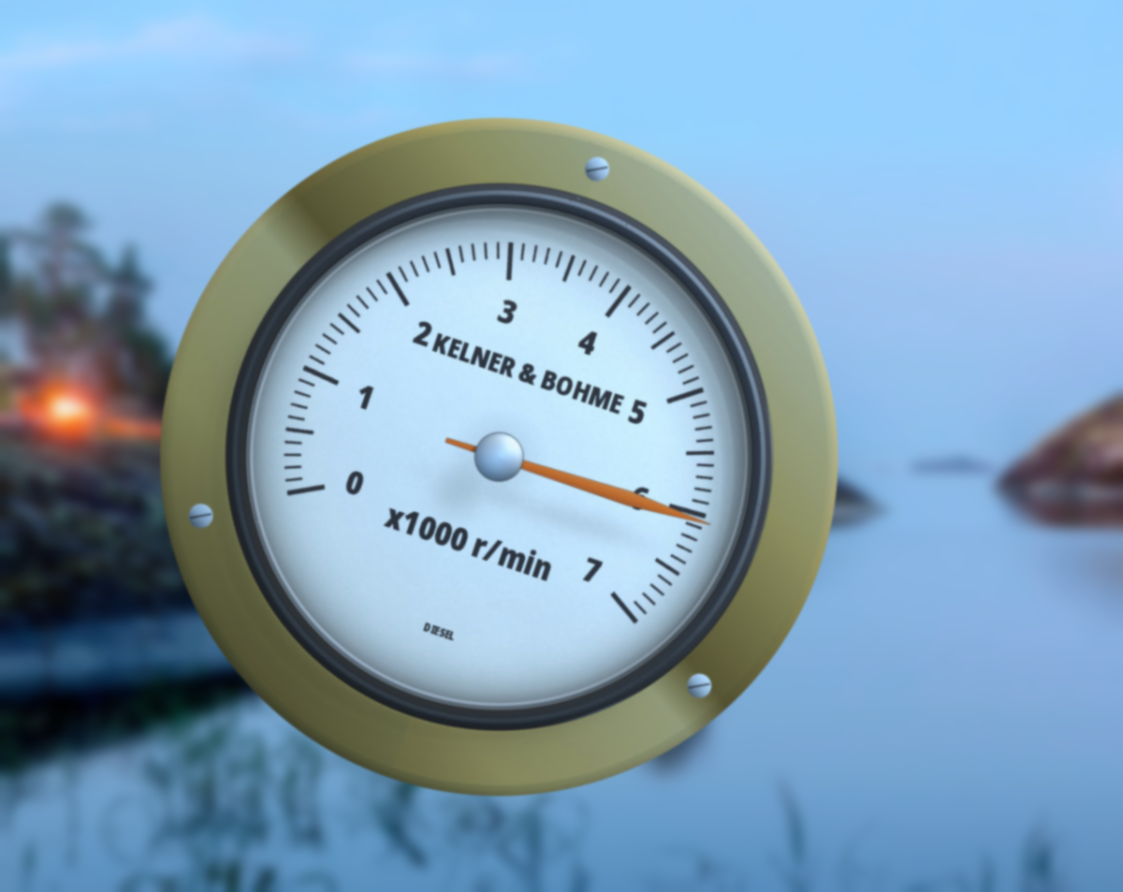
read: 6050; rpm
